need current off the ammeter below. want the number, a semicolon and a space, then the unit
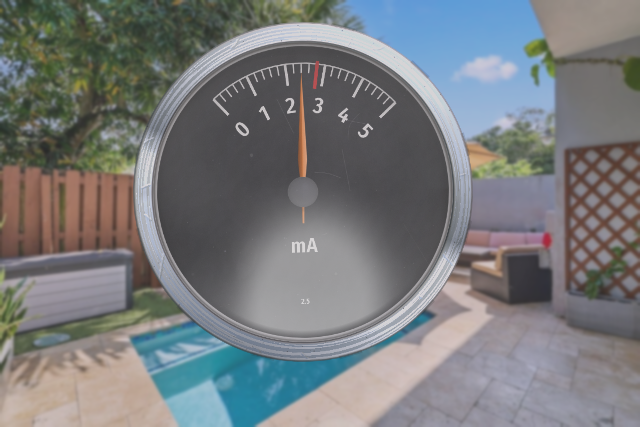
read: 2.4; mA
